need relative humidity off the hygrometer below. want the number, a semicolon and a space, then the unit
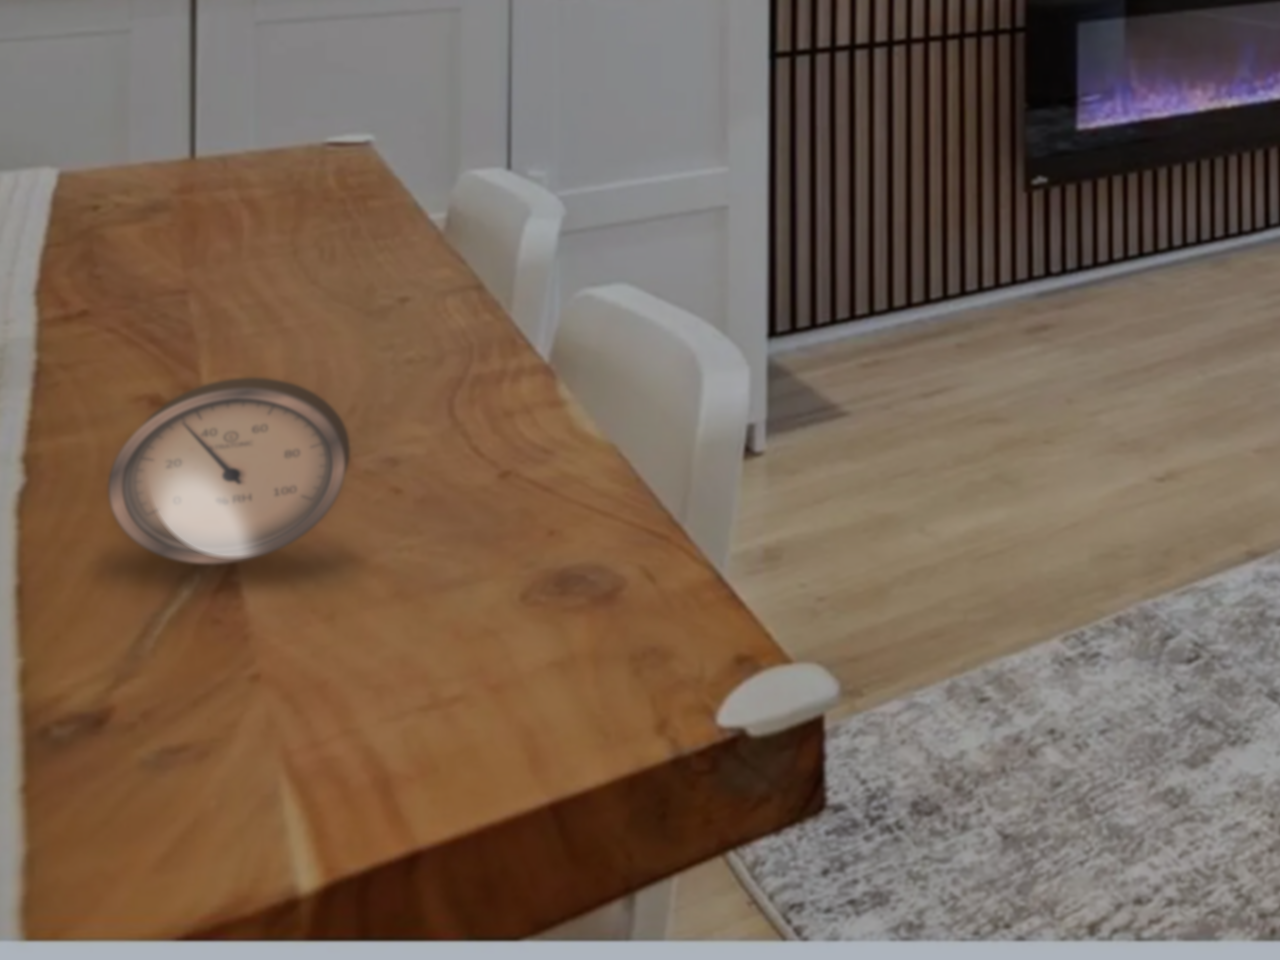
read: 36; %
